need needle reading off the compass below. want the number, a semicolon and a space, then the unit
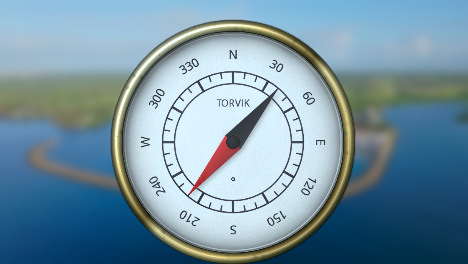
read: 220; °
